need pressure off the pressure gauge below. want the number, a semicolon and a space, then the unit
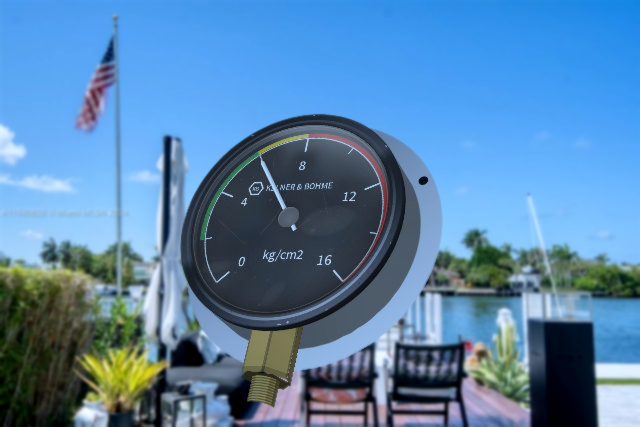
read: 6; kg/cm²
